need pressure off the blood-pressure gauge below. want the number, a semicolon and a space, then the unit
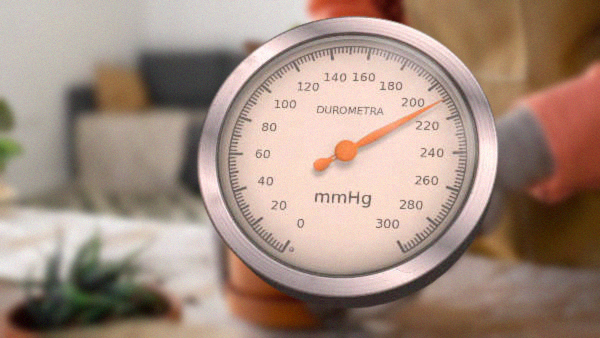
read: 210; mmHg
